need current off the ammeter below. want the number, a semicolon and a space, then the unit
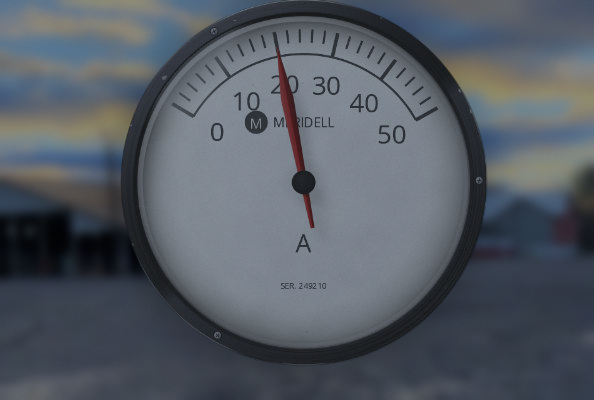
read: 20; A
